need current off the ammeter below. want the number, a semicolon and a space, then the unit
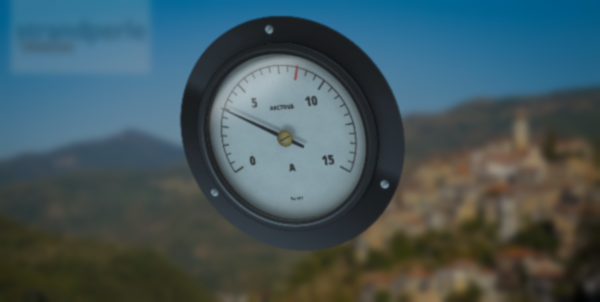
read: 3.5; A
